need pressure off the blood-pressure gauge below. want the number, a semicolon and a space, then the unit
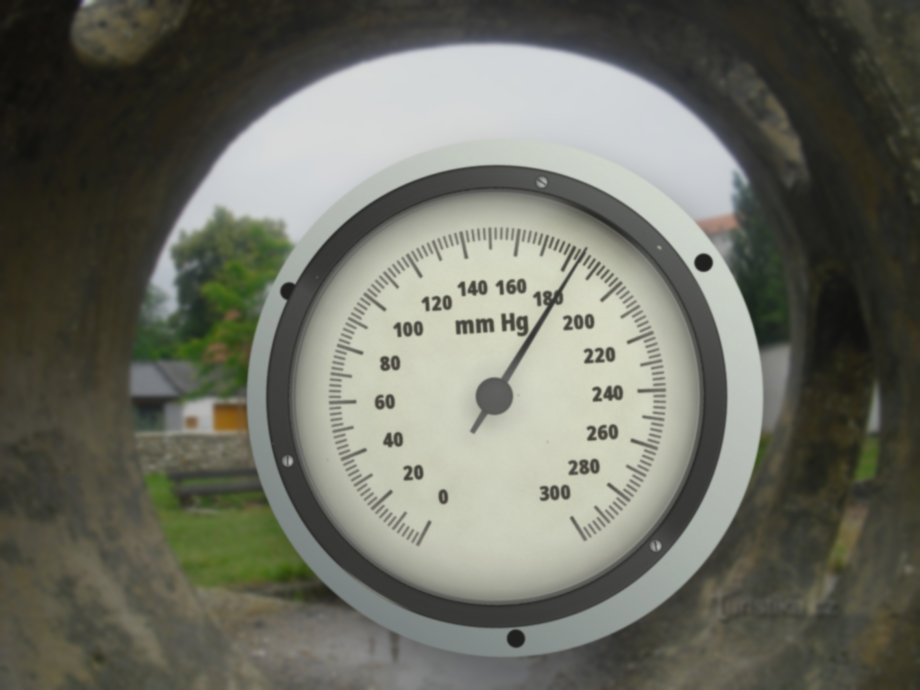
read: 184; mmHg
